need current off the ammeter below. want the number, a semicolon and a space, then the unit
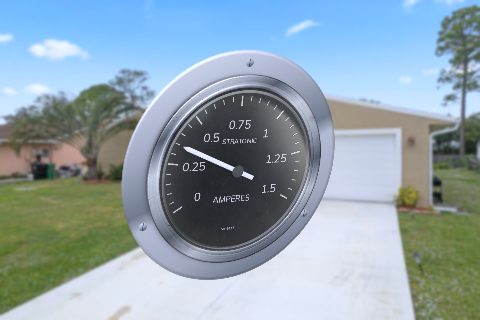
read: 0.35; A
